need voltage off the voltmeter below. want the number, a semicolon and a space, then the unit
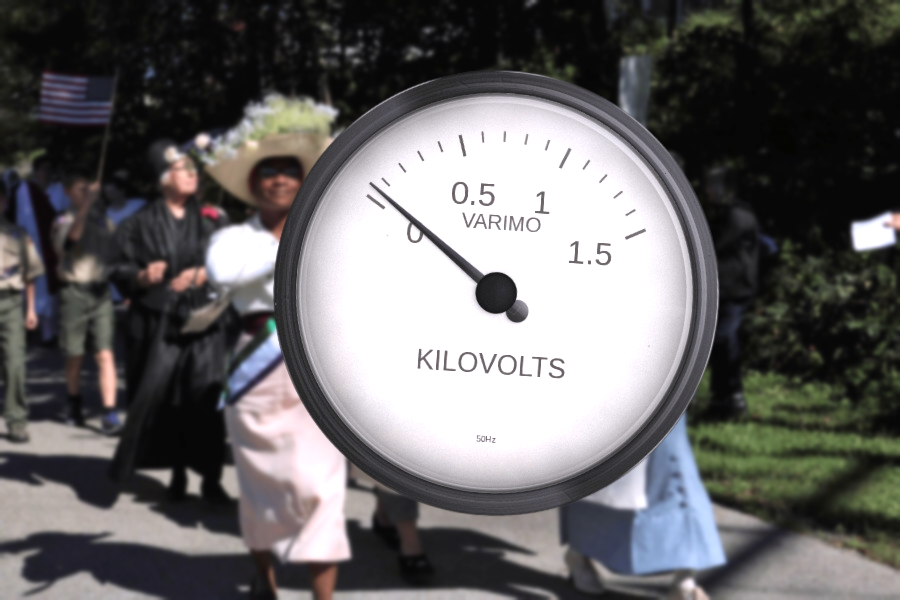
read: 0.05; kV
